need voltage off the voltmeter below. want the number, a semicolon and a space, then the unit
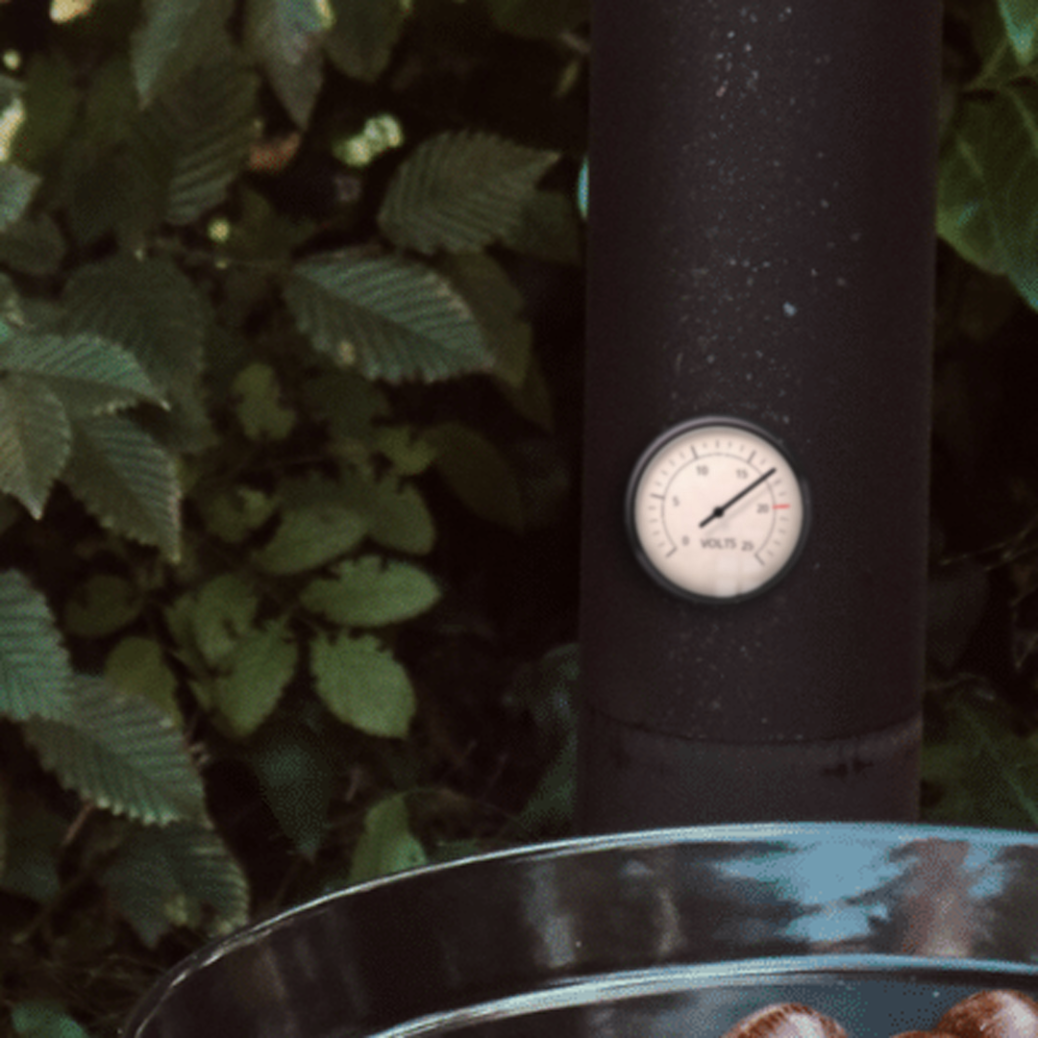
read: 17; V
